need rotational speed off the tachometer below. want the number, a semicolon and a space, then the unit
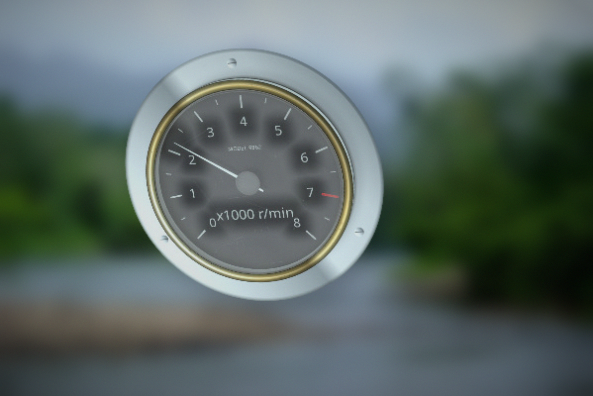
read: 2250; rpm
